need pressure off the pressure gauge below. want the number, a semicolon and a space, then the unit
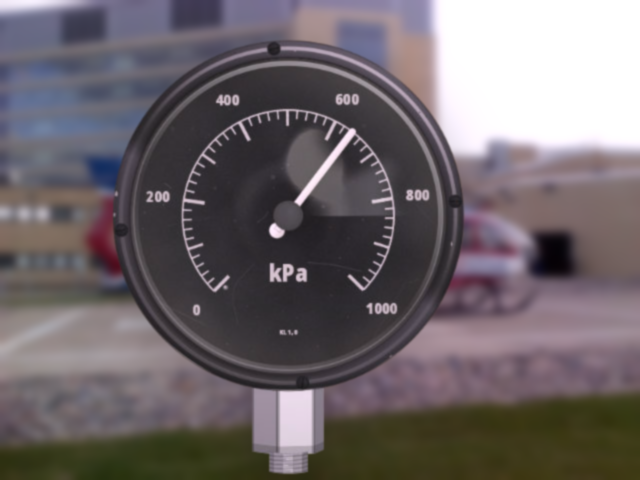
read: 640; kPa
